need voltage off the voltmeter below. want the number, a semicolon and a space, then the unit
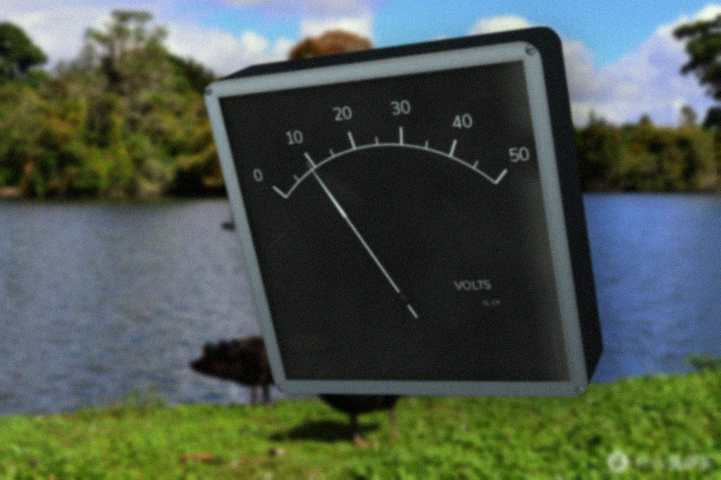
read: 10; V
